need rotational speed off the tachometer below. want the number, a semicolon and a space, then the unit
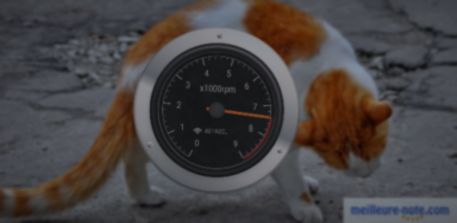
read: 7400; rpm
